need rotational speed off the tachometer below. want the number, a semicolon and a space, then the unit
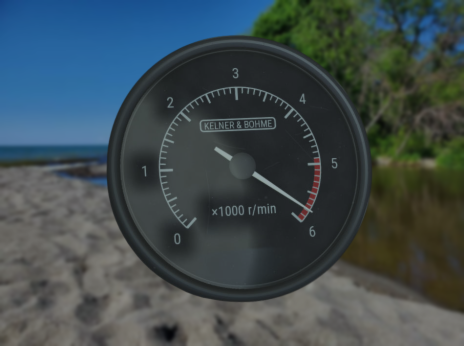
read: 5800; rpm
